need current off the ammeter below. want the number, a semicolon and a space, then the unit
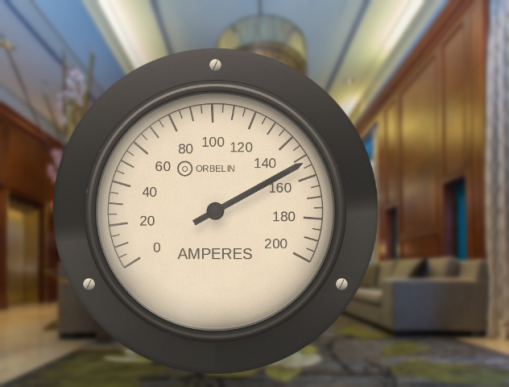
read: 152.5; A
